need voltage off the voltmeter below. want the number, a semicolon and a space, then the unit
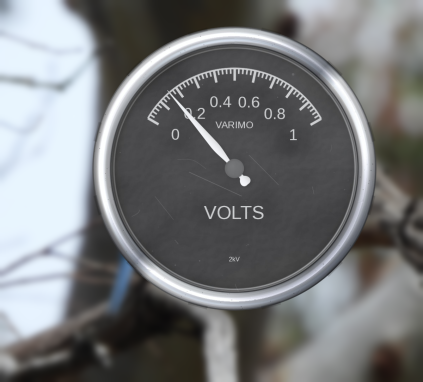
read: 0.16; V
